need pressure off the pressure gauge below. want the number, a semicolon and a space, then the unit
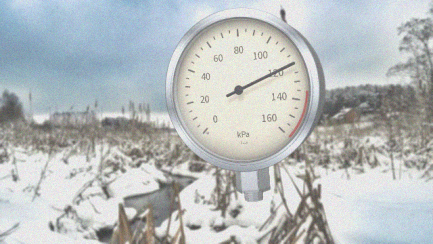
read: 120; kPa
